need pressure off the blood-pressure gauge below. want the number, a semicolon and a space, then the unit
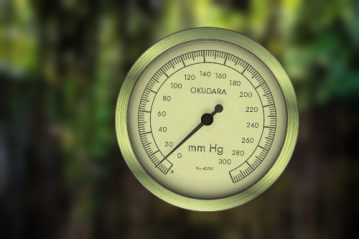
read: 10; mmHg
